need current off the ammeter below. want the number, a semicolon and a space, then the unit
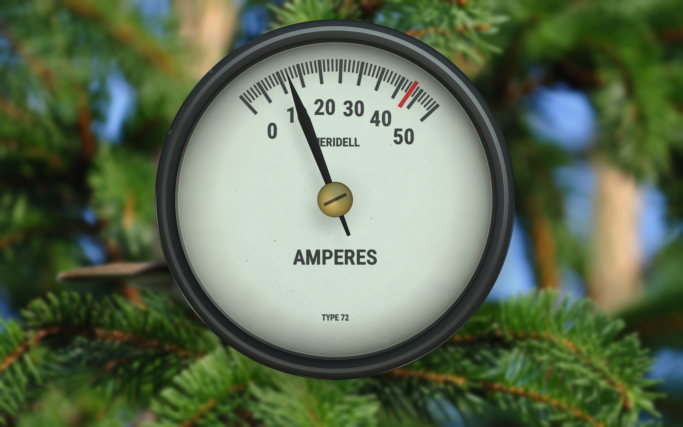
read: 12; A
